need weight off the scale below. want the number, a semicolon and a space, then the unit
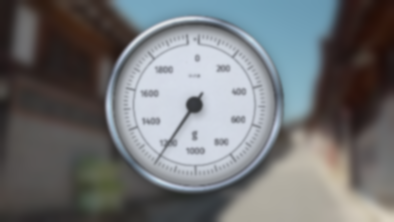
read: 1200; g
